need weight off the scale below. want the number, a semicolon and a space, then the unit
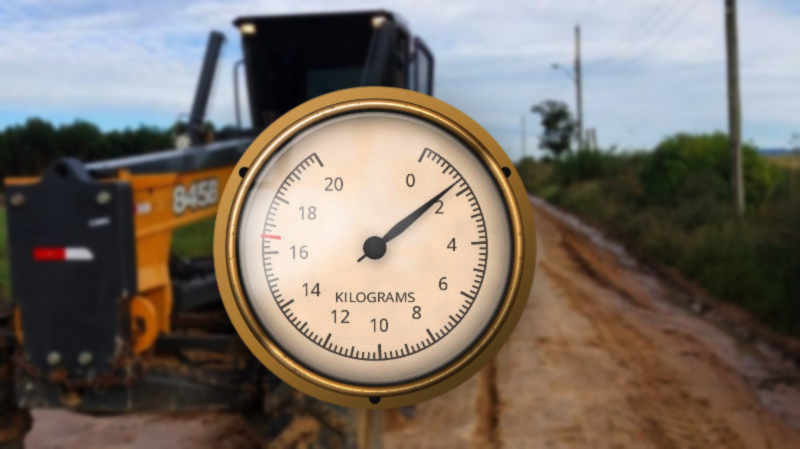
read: 1.6; kg
